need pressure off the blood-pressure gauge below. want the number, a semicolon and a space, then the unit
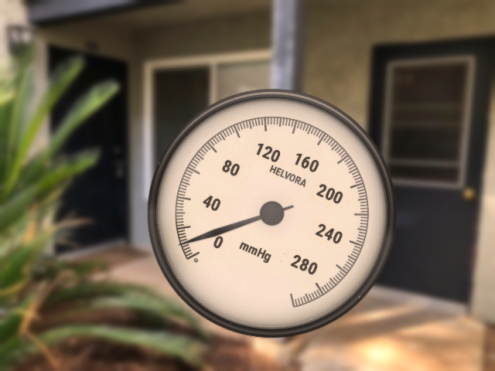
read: 10; mmHg
